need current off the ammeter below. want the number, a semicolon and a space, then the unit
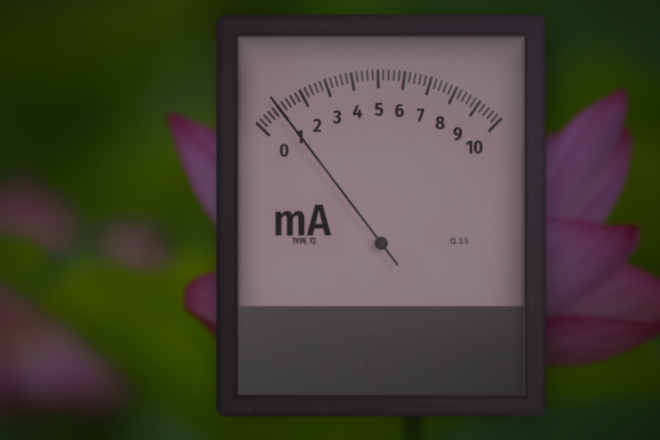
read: 1; mA
